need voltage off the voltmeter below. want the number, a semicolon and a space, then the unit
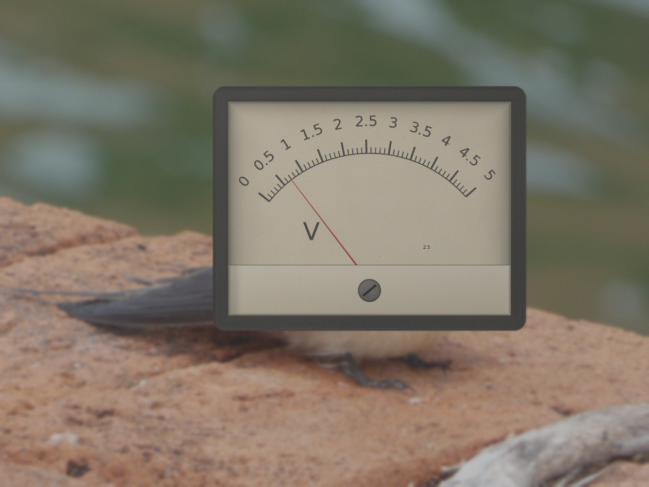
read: 0.7; V
